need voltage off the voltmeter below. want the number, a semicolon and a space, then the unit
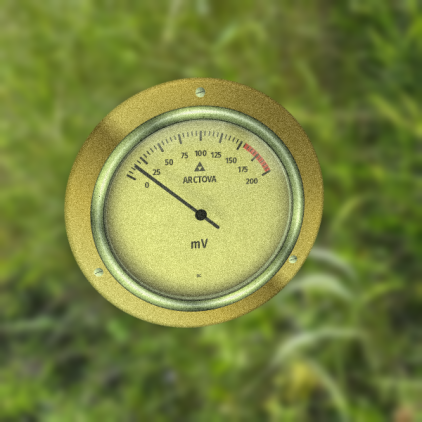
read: 15; mV
